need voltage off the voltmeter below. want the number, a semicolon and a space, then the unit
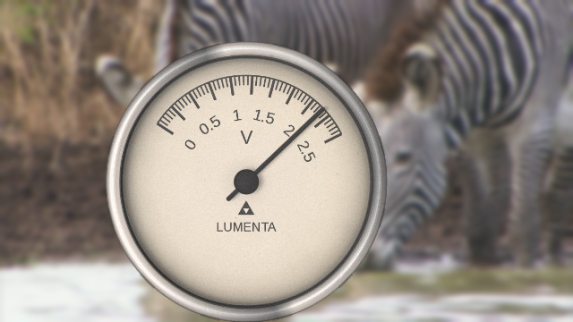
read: 2.15; V
